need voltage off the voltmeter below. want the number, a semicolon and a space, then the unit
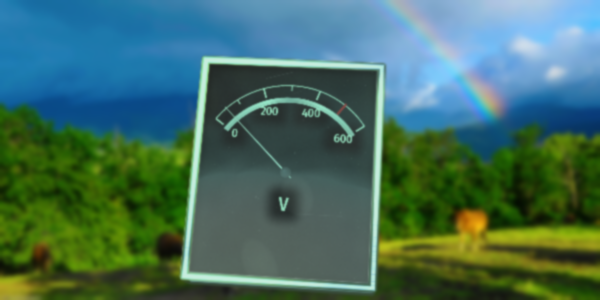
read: 50; V
